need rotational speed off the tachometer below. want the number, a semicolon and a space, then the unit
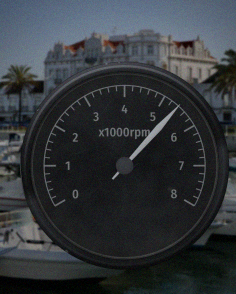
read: 5400; rpm
